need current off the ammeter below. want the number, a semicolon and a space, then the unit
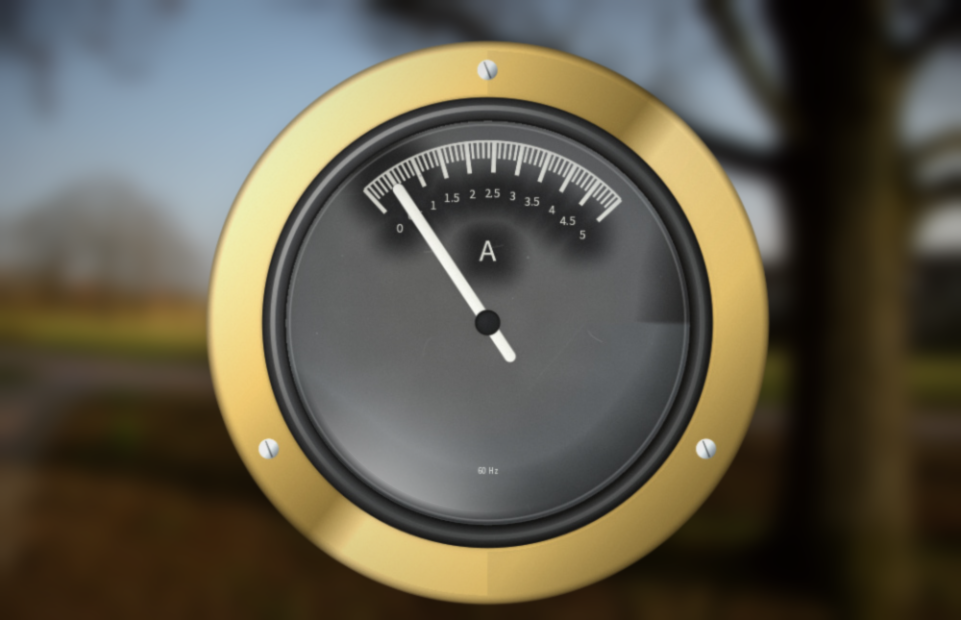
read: 0.5; A
